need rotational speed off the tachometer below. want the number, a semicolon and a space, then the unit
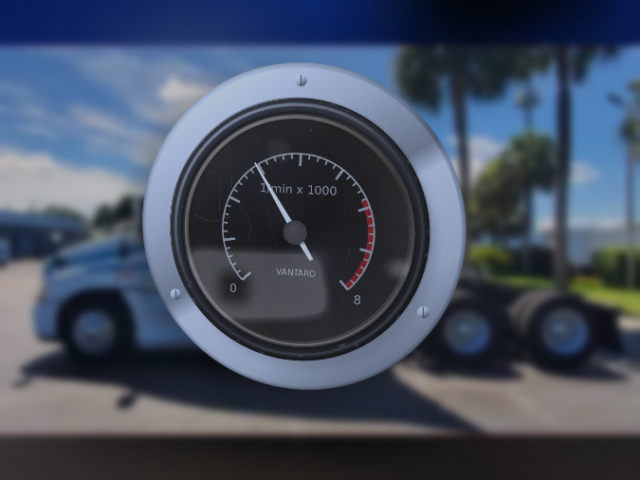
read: 3000; rpm
